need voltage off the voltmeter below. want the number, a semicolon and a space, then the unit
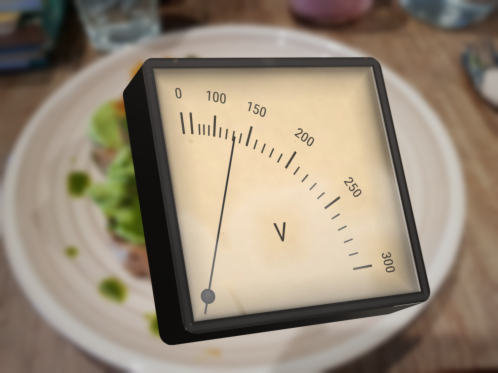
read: 130; V
